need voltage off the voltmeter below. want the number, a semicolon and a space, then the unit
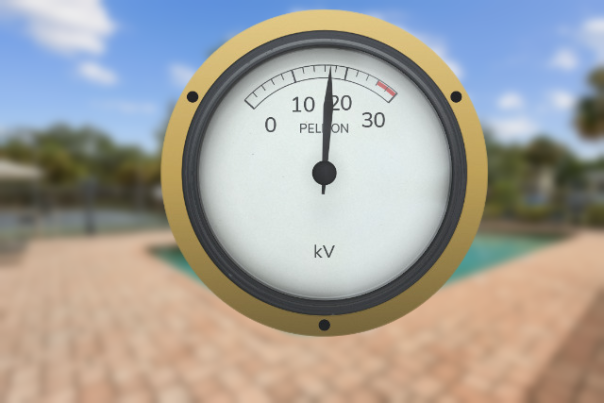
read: 17; kV
